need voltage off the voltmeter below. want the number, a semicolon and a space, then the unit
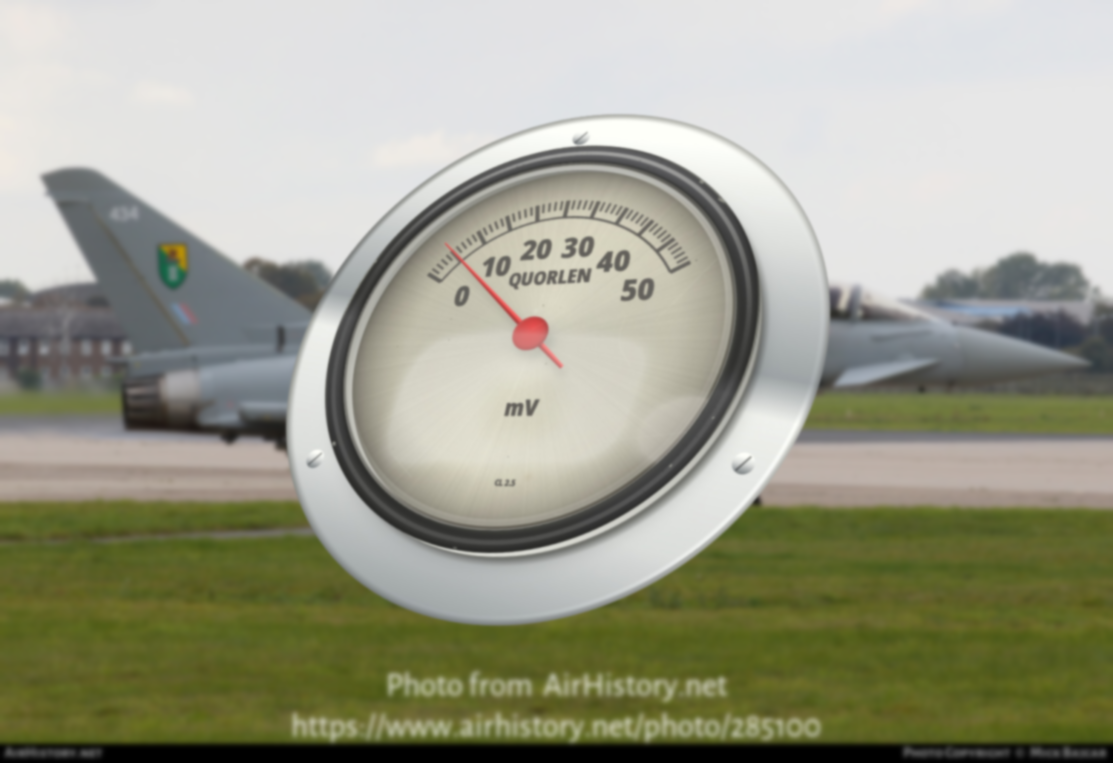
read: 5; mV
